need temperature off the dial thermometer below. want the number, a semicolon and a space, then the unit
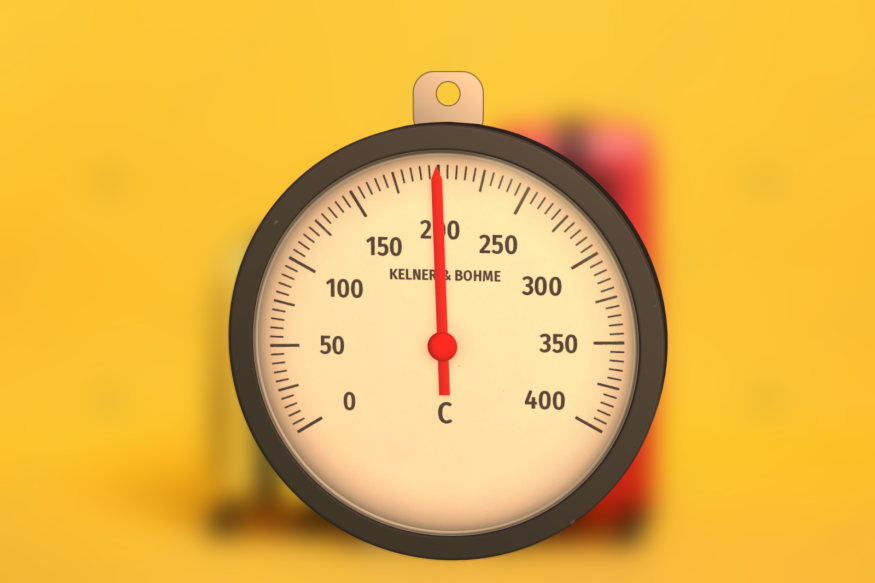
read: 200; °C
